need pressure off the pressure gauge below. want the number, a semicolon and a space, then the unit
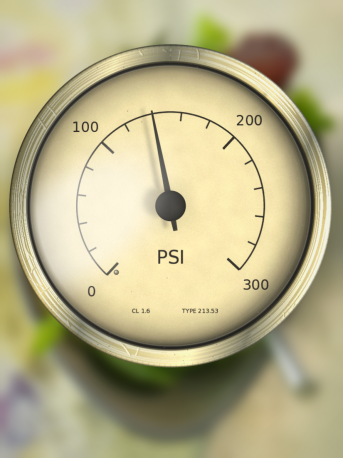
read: 140; psi
